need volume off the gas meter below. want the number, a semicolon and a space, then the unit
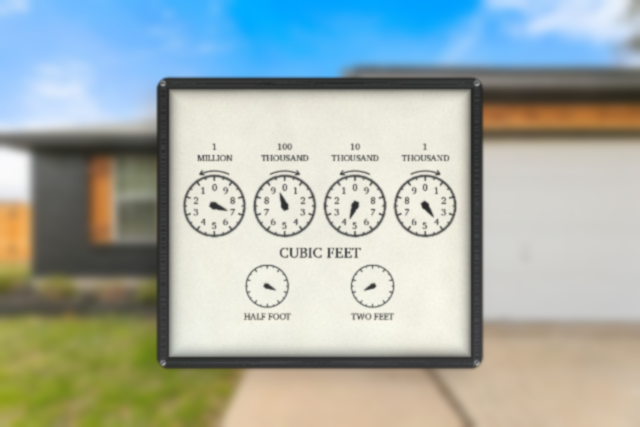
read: 694400; ft³
